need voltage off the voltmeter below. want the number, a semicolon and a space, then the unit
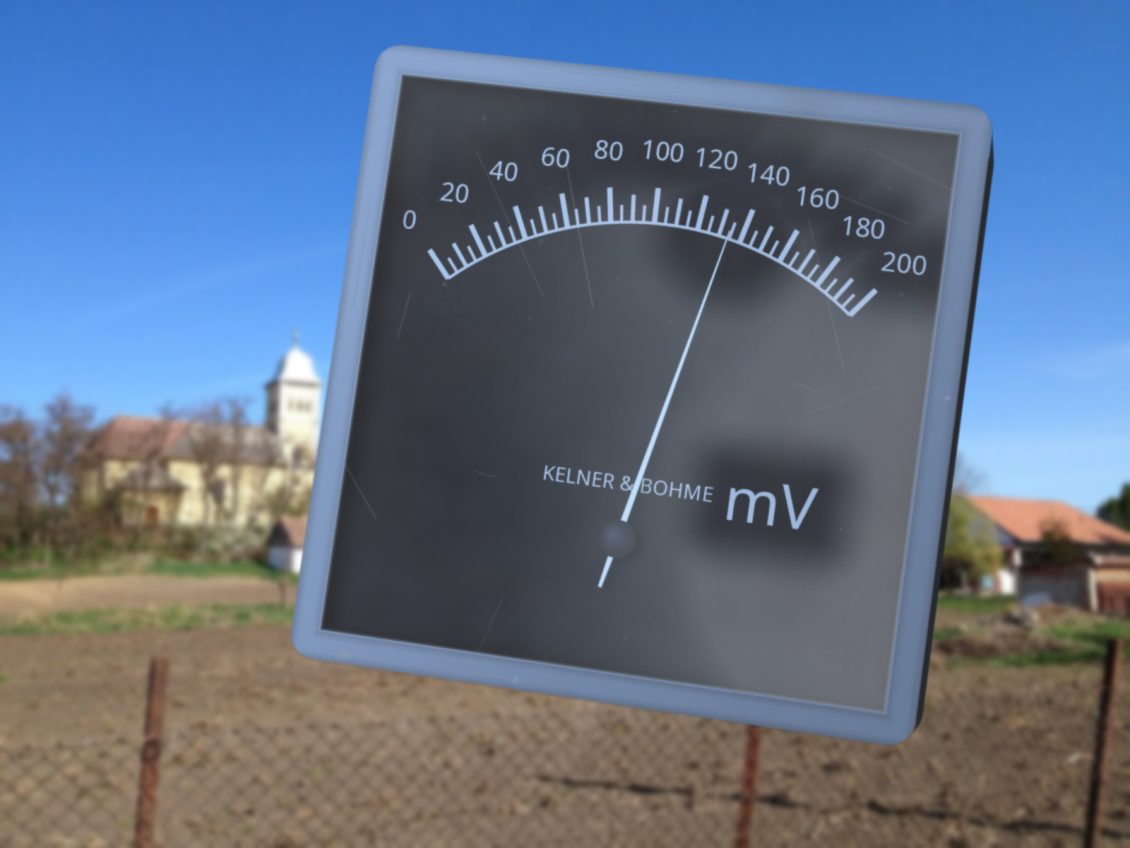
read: 135; mV
